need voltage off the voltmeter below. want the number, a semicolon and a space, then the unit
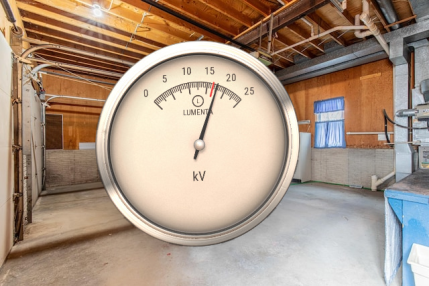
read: 17.5; kV
